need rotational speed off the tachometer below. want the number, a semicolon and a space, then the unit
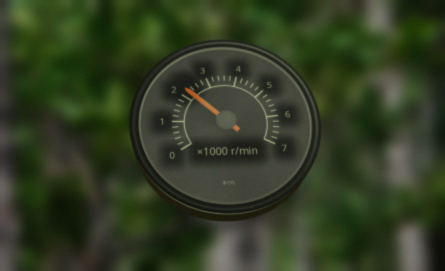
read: 2200; rpm
